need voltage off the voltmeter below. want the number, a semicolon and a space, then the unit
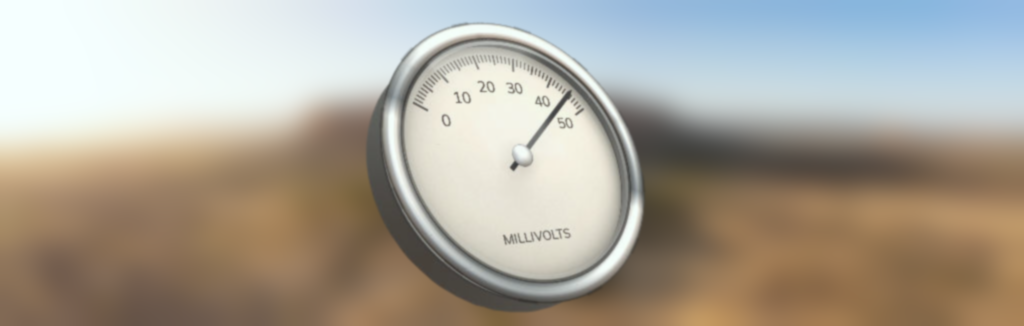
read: 45; mV
